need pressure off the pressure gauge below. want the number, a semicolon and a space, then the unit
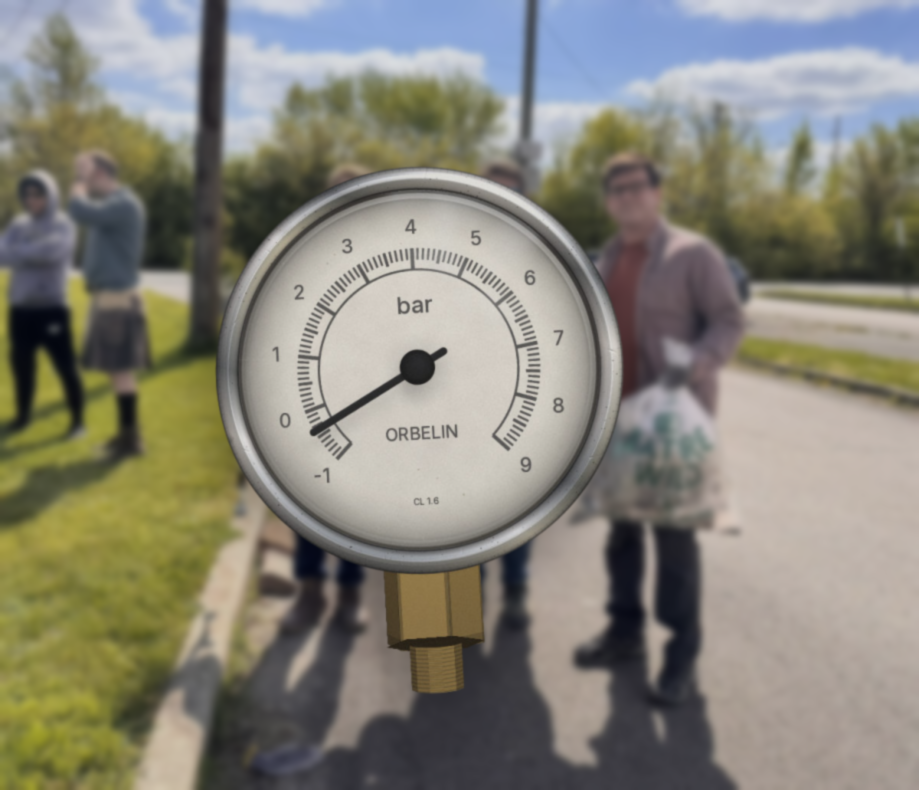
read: -0.4; bar
